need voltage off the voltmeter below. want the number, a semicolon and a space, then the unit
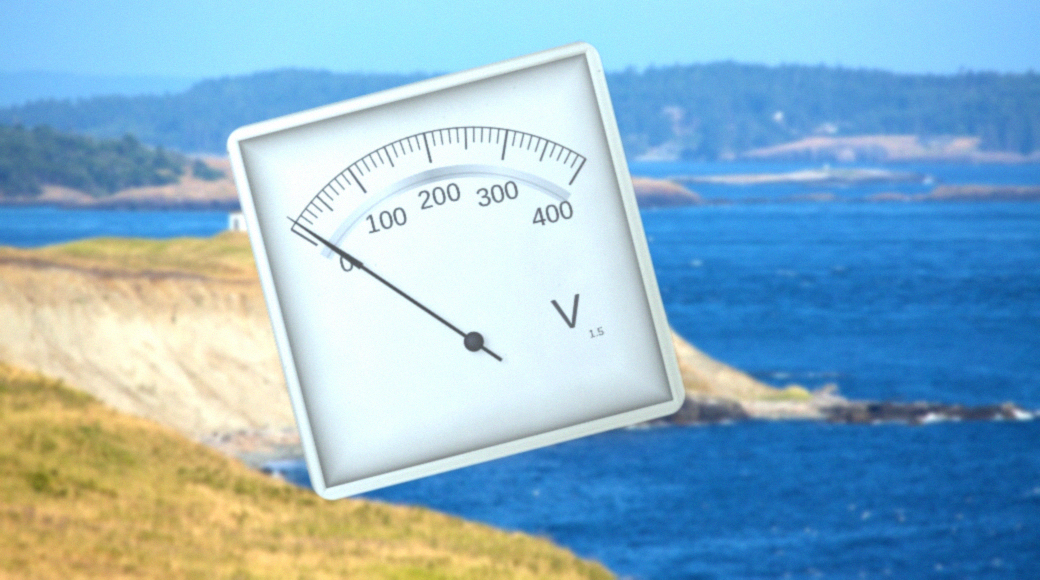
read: 10; V
